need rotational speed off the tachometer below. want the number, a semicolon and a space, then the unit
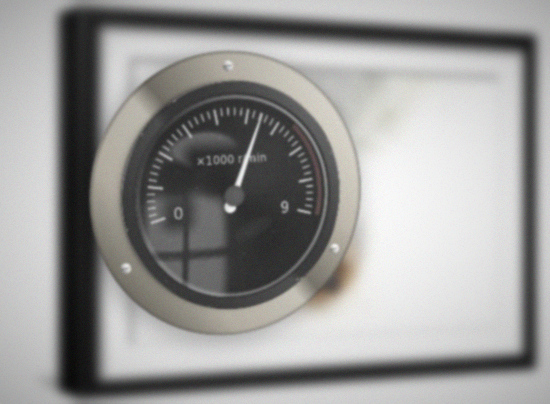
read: 5400; rpm
